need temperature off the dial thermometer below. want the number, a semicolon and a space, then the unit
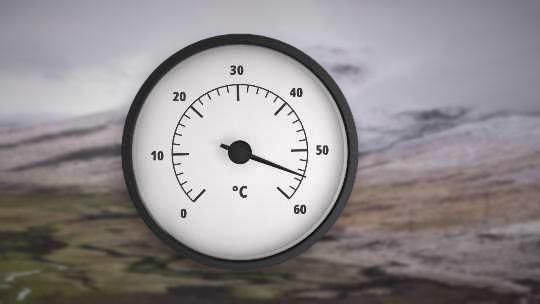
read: 55; °C
